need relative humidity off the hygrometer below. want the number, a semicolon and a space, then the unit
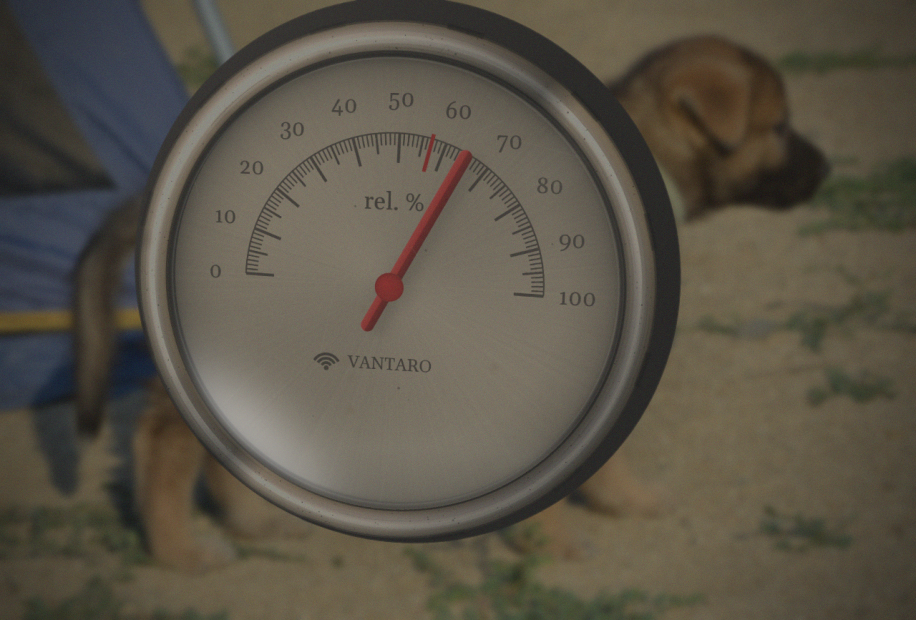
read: 65; %
